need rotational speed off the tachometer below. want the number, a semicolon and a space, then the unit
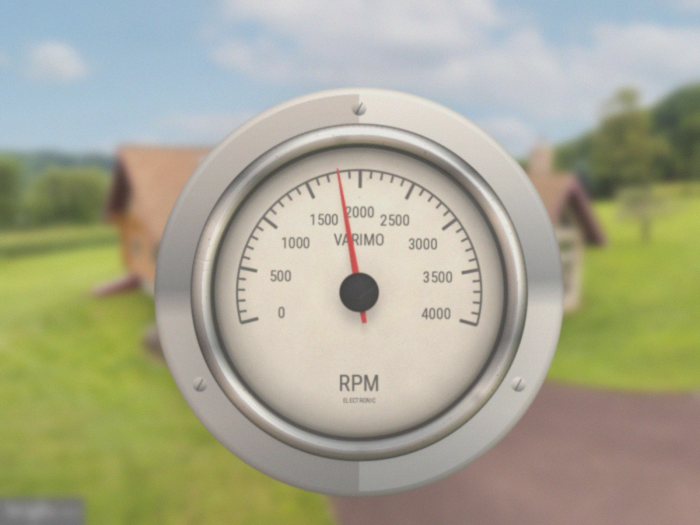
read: 1800; rpm
